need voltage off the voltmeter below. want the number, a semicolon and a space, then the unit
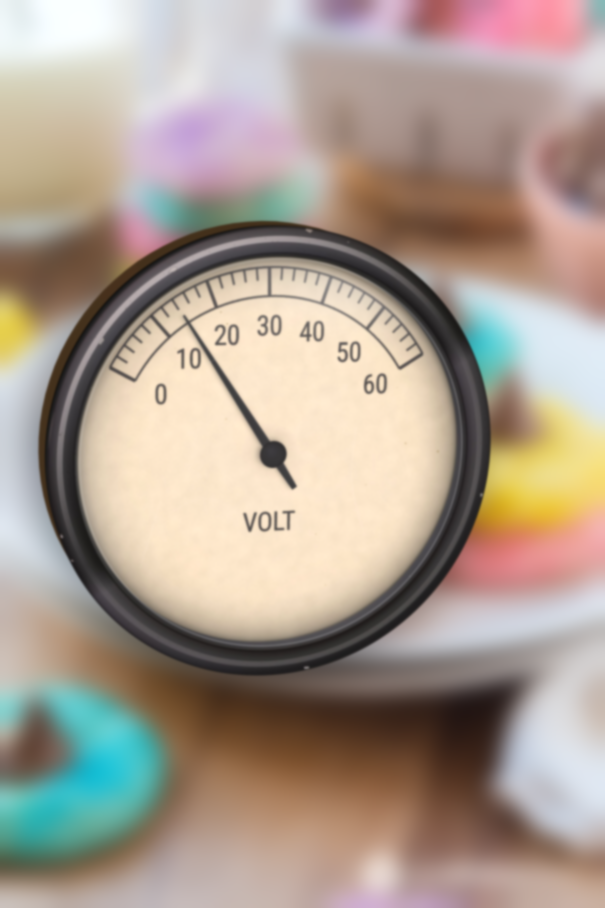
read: 14; V
